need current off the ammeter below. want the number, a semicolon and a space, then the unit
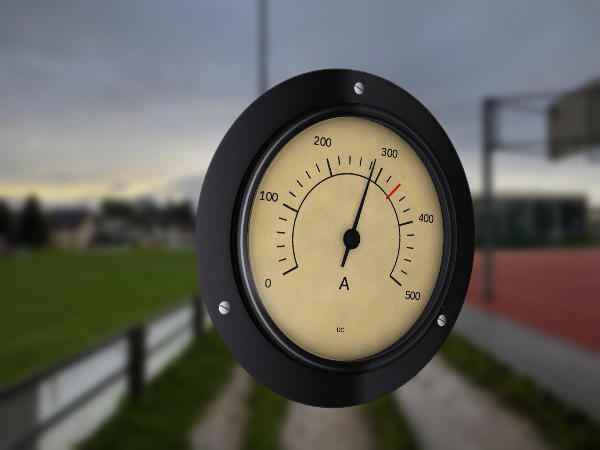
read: 280; A
